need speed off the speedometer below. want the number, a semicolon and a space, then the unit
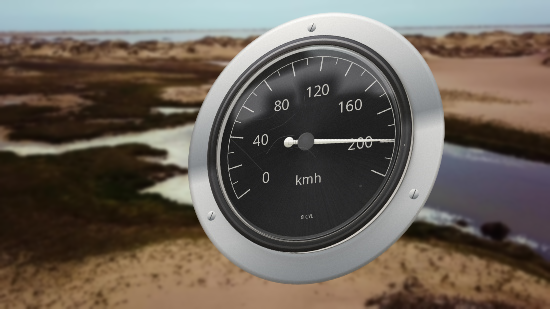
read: 200; km/h
